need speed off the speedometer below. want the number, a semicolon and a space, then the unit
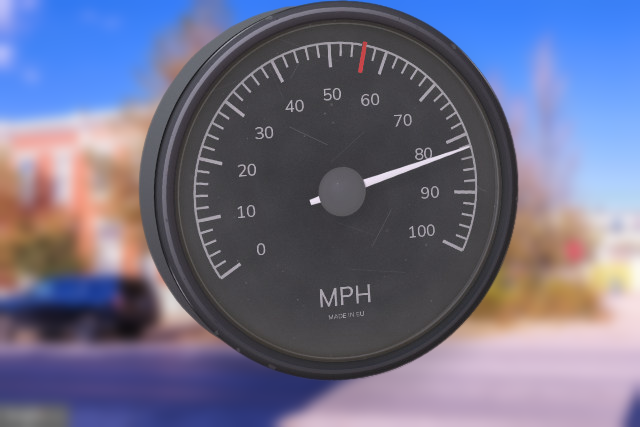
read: 82; mph
